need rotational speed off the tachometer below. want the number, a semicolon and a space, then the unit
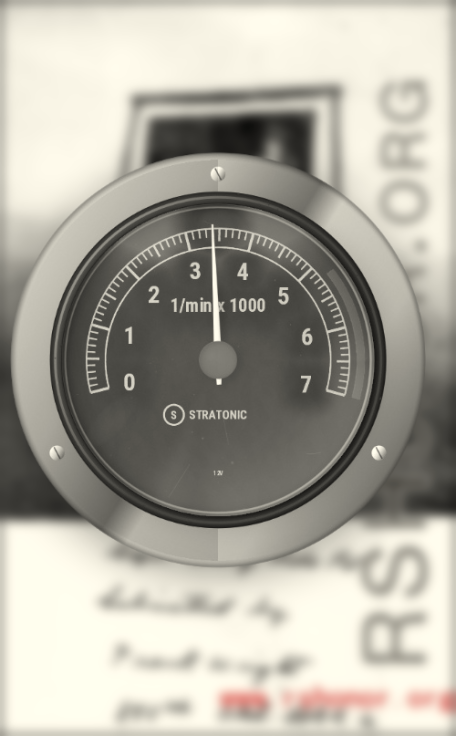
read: 3400; rpm
